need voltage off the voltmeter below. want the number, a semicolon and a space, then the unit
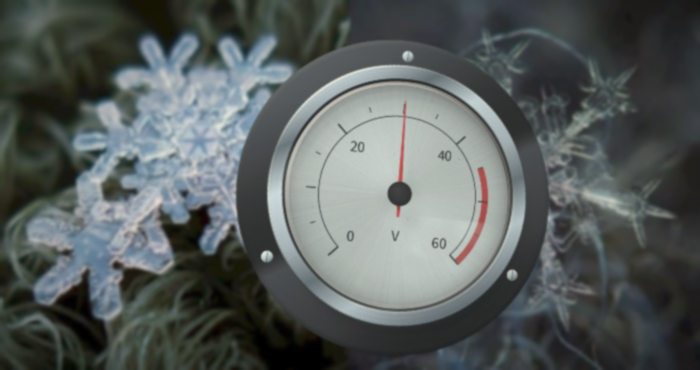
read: 30; V
